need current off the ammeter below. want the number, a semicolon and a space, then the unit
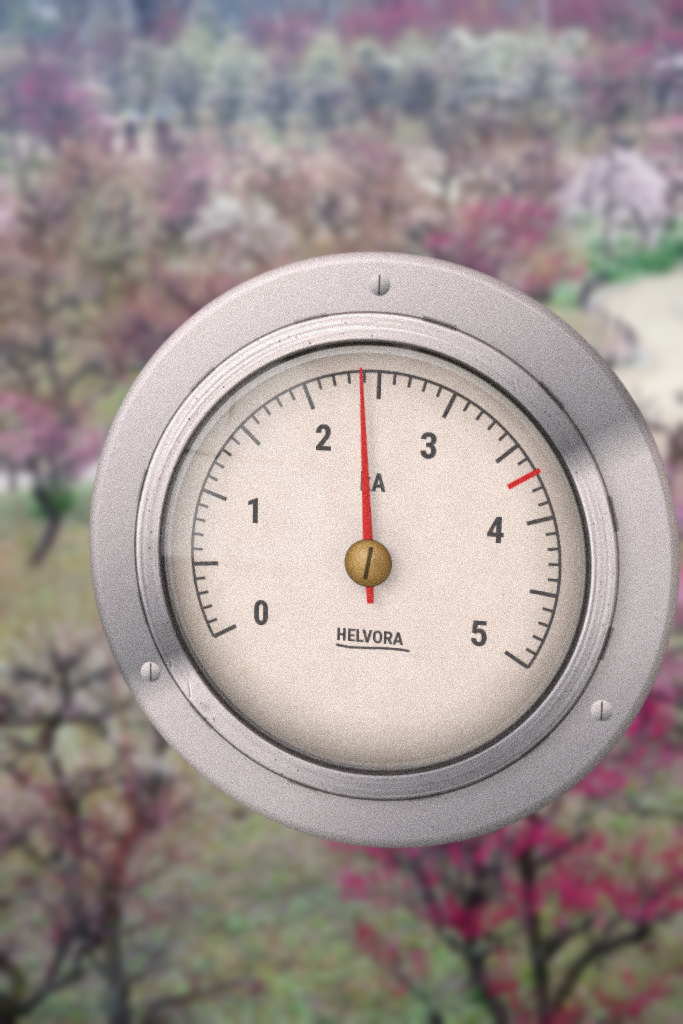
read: 2.4; kA
